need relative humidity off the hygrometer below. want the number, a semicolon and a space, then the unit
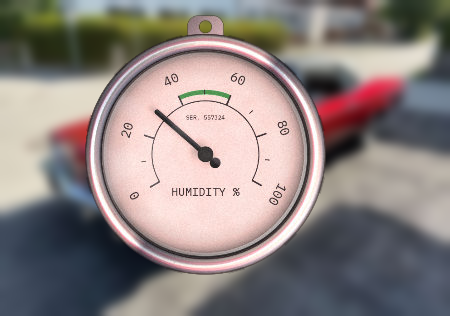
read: 30; %
